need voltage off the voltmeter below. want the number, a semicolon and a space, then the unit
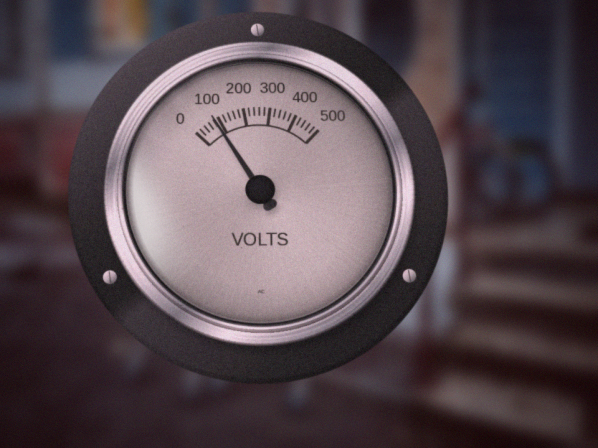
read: 80; V
